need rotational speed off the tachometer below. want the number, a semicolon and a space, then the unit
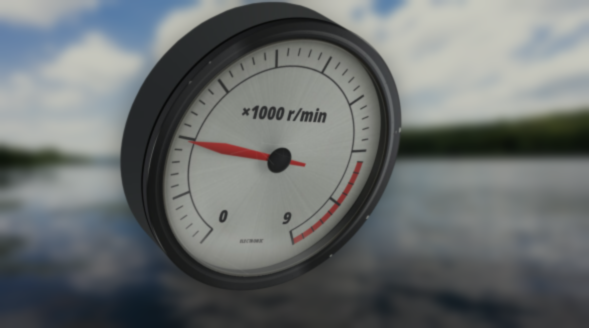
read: 2000; rpm
